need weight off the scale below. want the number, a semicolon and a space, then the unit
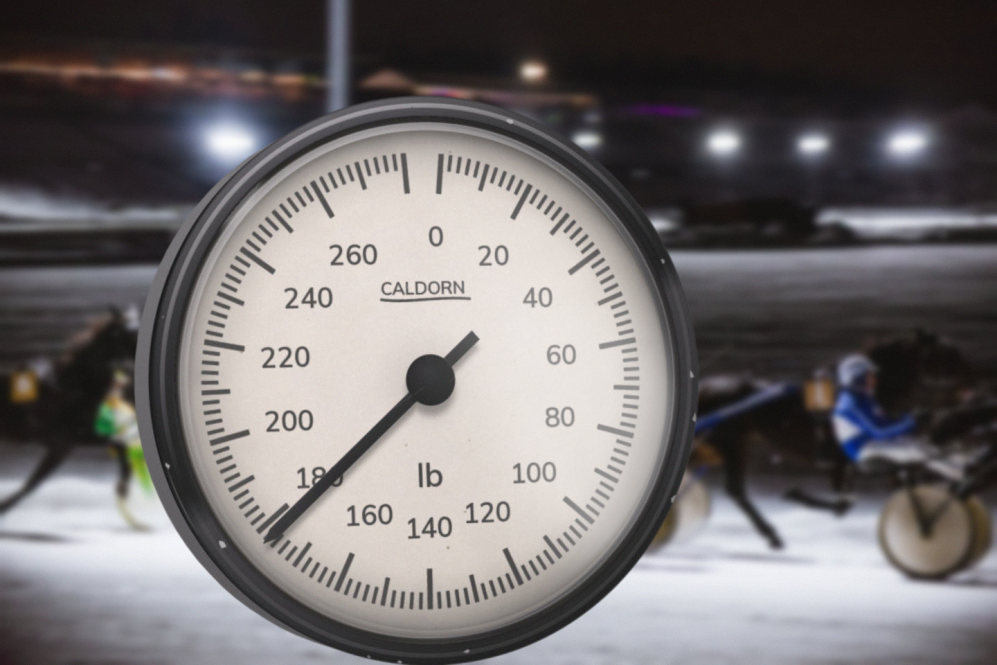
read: 178; lb
